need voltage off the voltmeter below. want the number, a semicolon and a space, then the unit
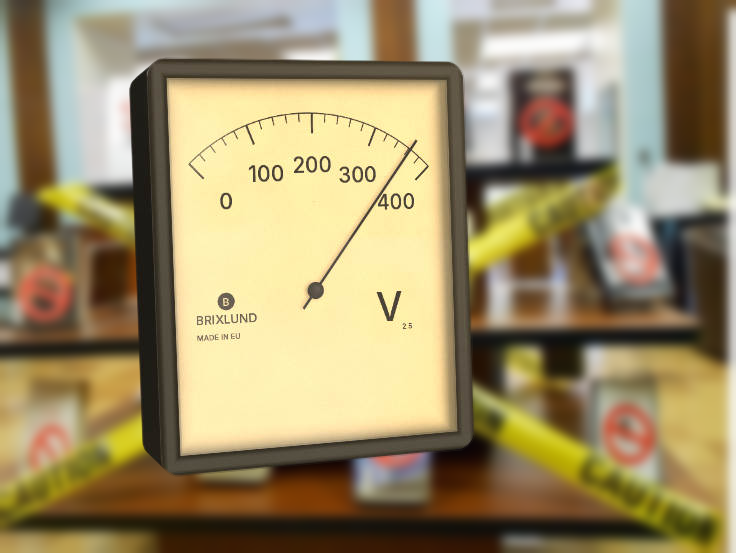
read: 360; V
